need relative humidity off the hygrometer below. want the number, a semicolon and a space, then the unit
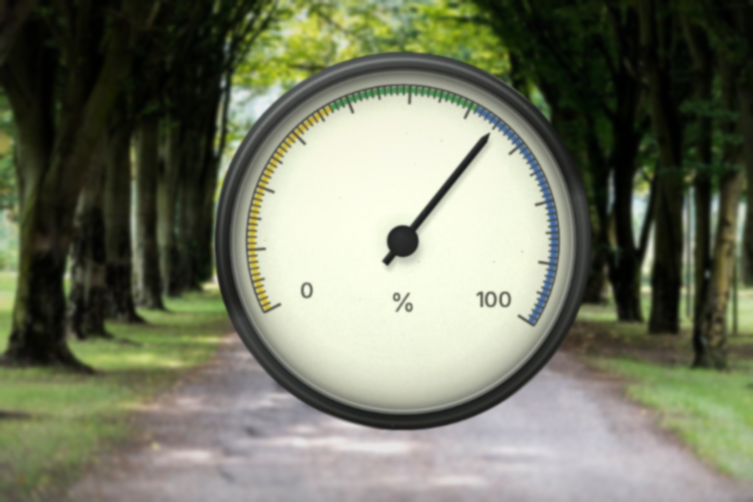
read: 65; %
